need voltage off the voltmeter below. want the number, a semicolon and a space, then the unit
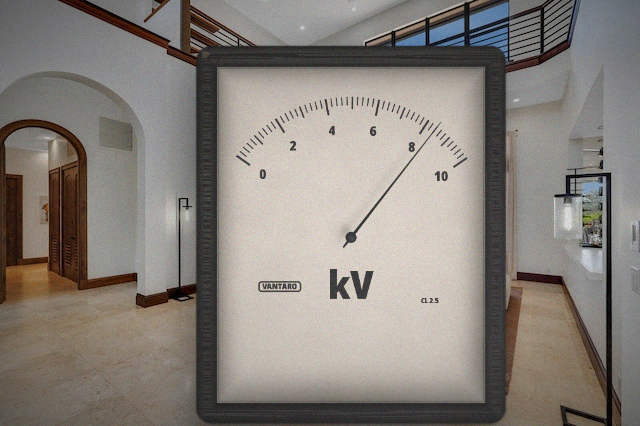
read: 8.4; kV
